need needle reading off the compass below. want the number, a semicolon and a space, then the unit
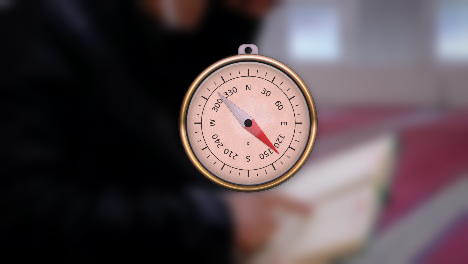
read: 135; °
